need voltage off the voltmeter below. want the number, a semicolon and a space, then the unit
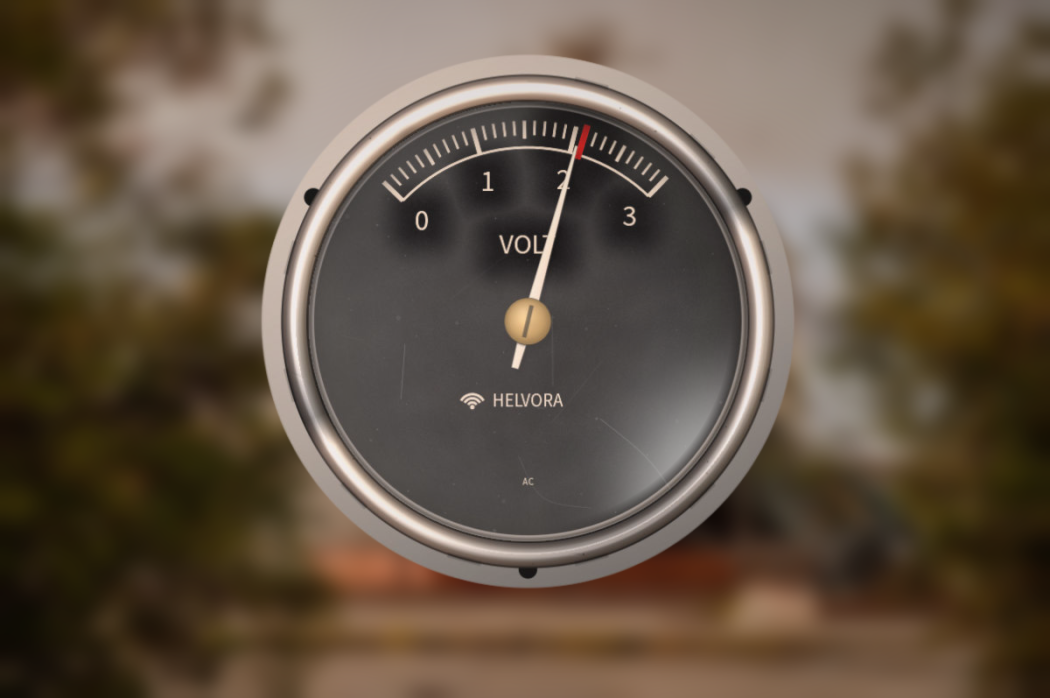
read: 2.05; V
